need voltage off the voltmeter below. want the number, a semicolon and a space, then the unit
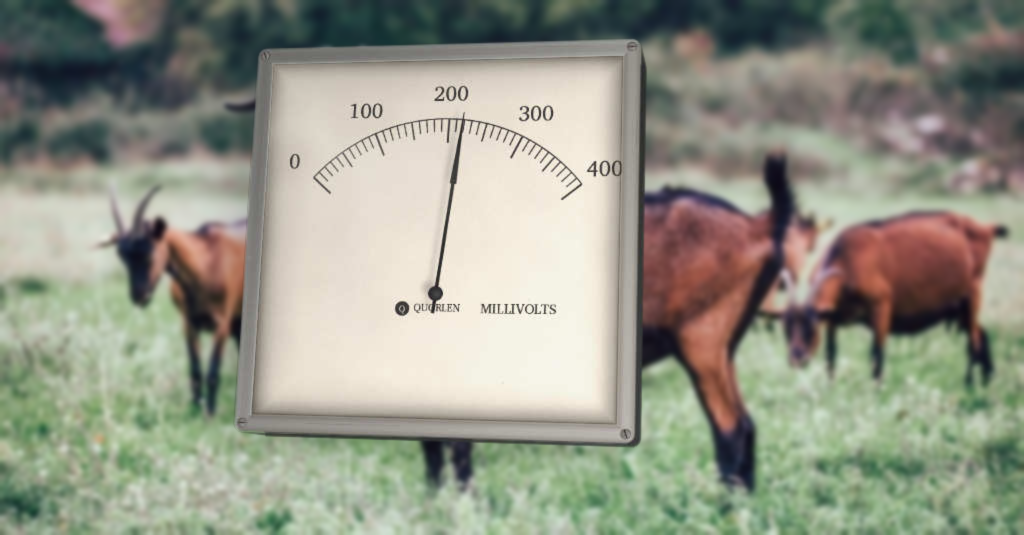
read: 220; mV
